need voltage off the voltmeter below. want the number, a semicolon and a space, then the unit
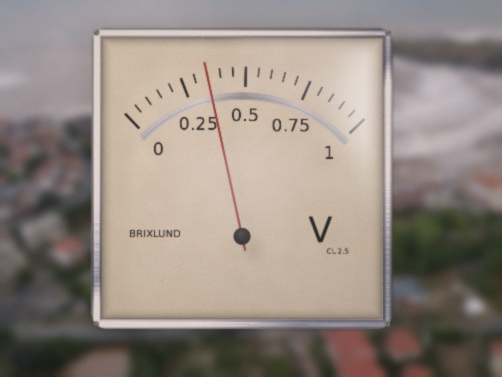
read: 0.35; V
